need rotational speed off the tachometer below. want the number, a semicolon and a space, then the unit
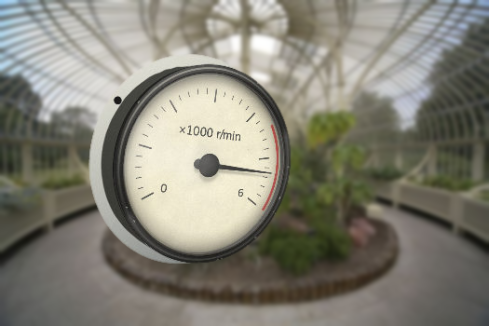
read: 5300; rpm
